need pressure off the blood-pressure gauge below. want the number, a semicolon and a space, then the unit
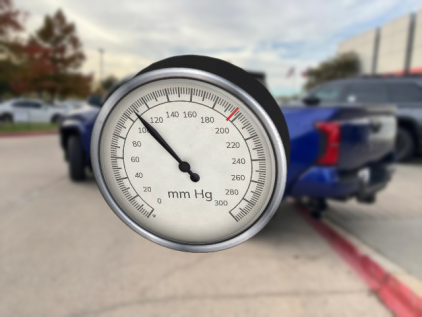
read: 110; mmHg
